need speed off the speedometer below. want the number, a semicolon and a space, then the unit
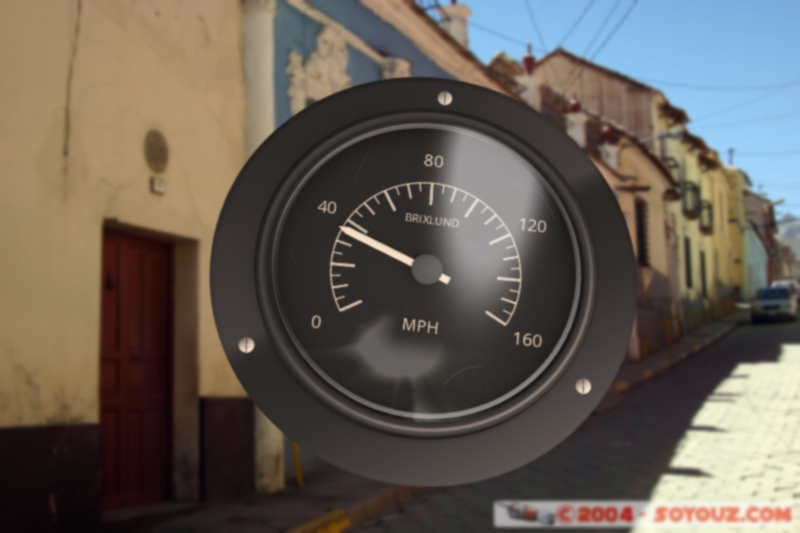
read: 35; mph
